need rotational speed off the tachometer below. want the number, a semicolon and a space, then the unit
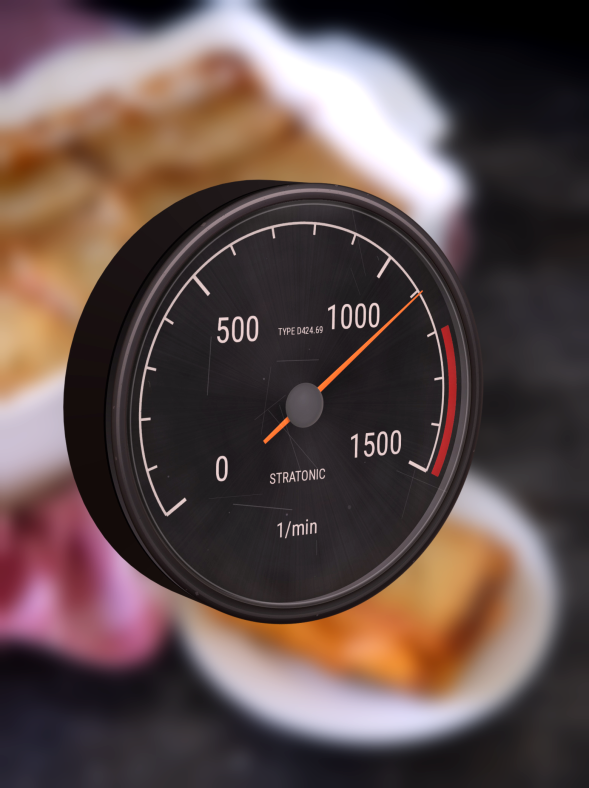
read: 1100; rpm
